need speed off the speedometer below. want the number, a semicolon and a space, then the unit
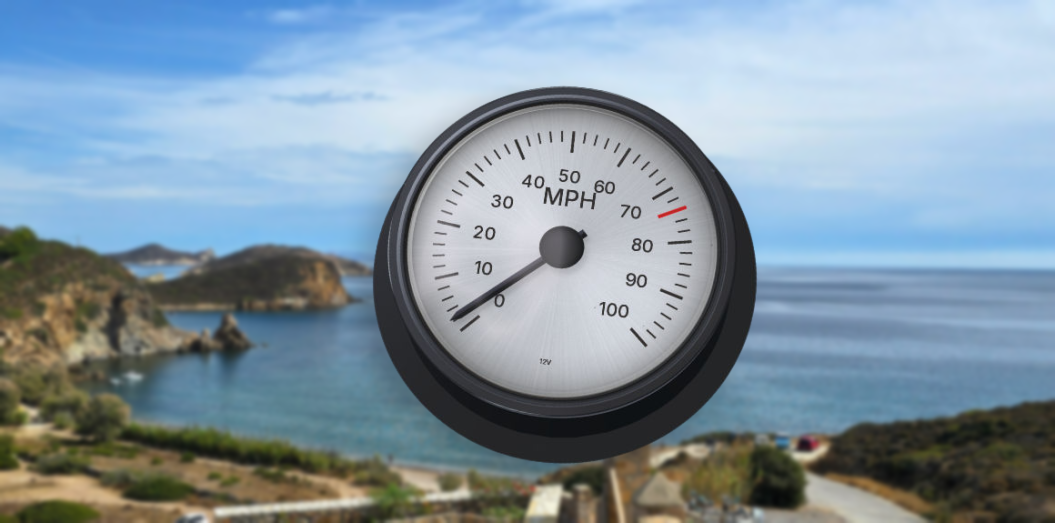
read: 2; mph
